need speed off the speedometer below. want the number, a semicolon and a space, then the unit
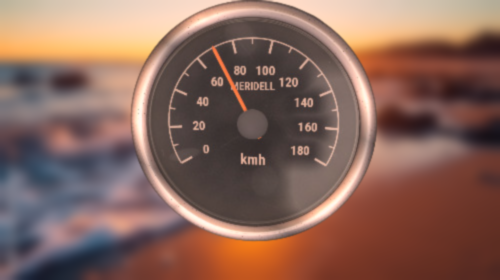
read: 70; km/h
